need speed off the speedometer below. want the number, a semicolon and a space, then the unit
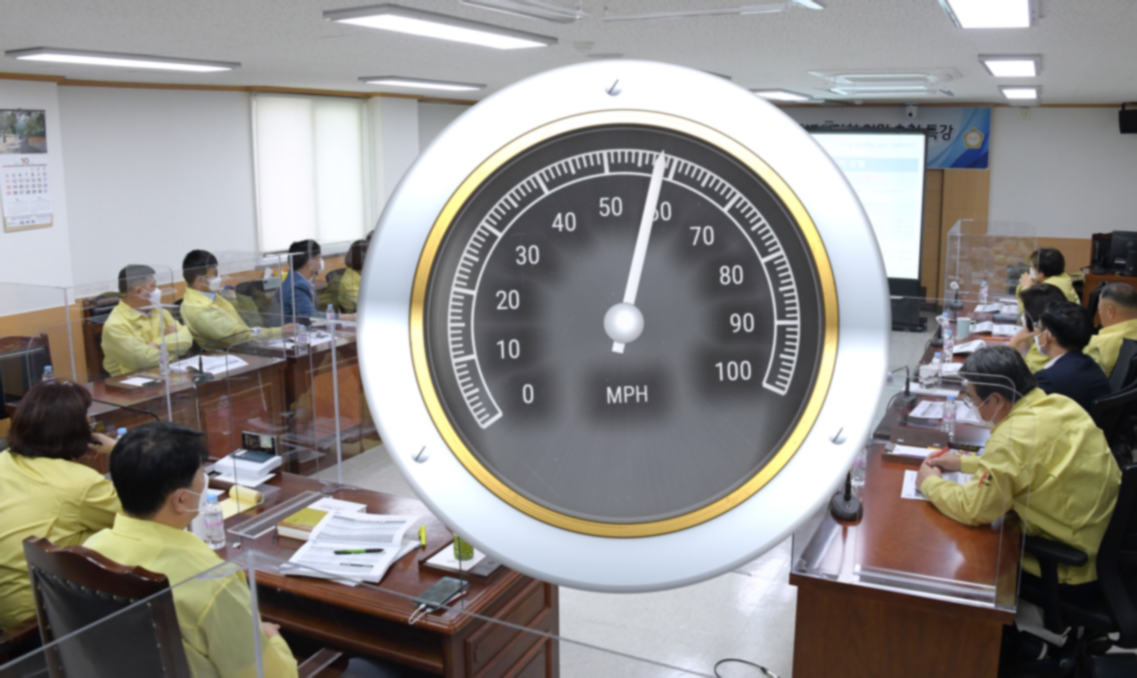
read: 58; mph
